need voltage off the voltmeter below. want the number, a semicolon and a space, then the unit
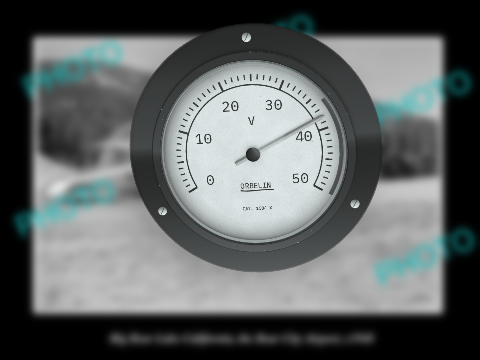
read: 38; V
